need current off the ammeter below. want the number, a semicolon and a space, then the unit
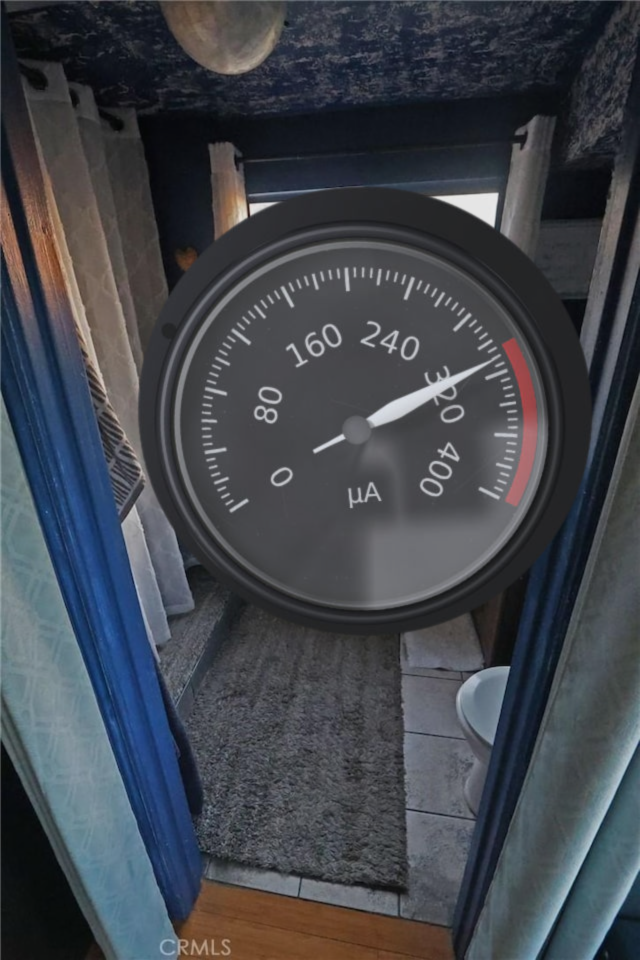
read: 310; µA
